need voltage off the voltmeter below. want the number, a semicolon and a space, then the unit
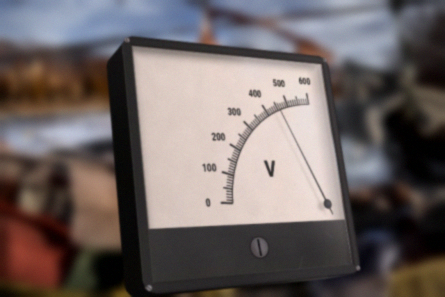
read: 450; V
